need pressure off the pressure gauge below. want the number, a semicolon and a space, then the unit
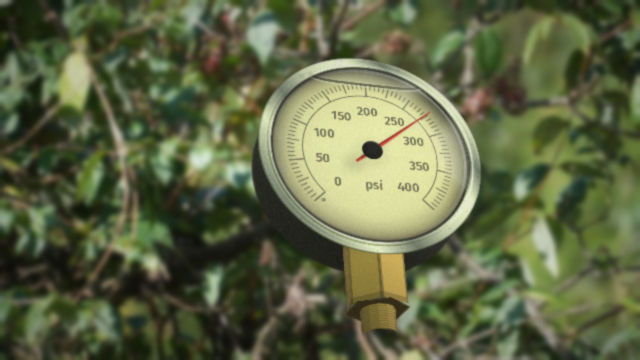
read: 275; psi
